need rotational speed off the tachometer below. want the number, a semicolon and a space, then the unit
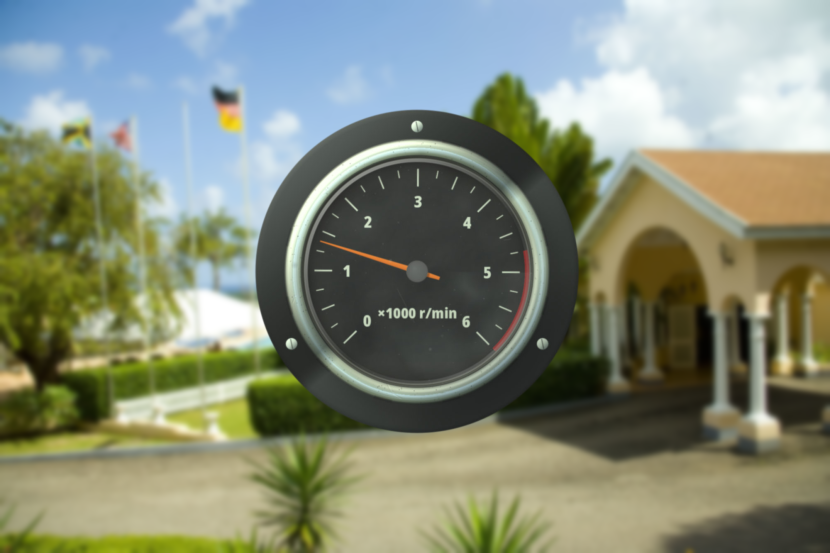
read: 1375; rpm
